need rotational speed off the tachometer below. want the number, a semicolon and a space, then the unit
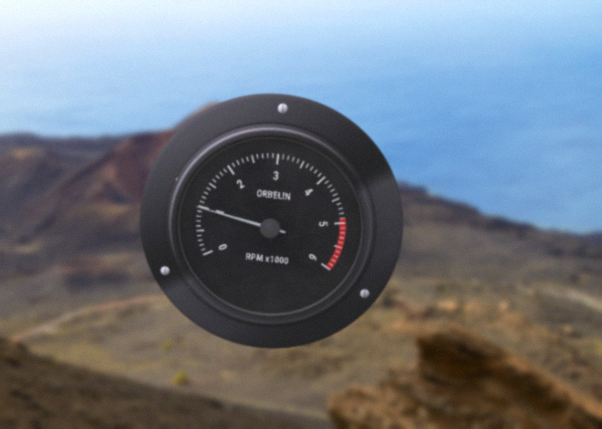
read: 1000; rpm
